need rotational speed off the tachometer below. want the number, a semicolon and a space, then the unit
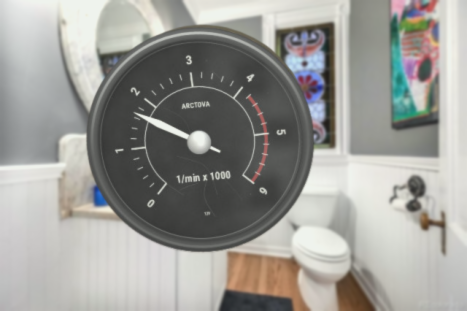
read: 1700; rpm
